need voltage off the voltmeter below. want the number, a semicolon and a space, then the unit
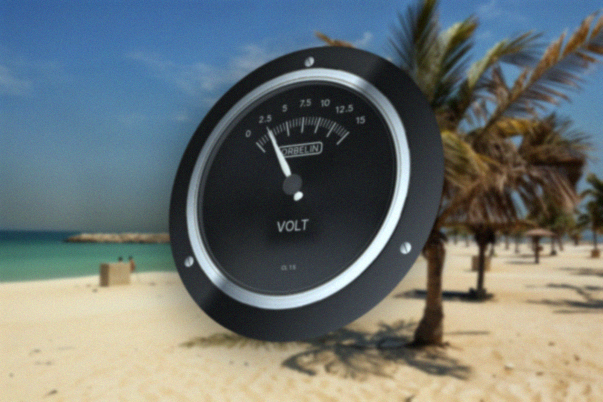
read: 2.5; V
